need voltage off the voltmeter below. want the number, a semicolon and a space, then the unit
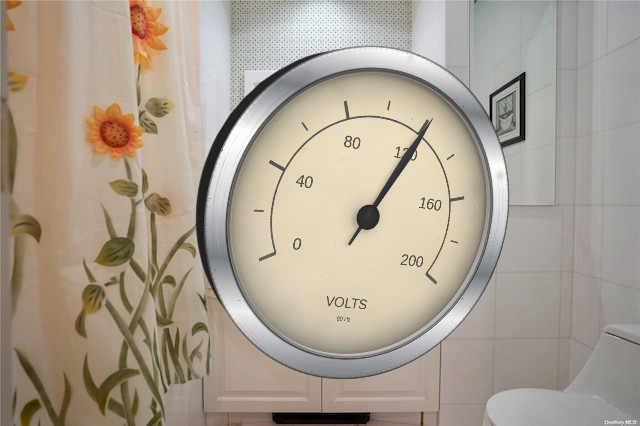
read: 120; V
